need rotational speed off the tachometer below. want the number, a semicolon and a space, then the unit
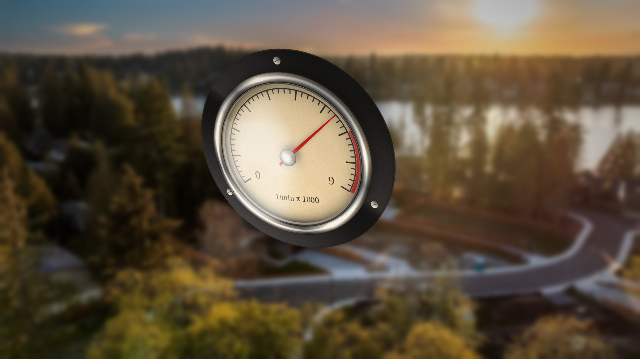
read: 6400; rpm
